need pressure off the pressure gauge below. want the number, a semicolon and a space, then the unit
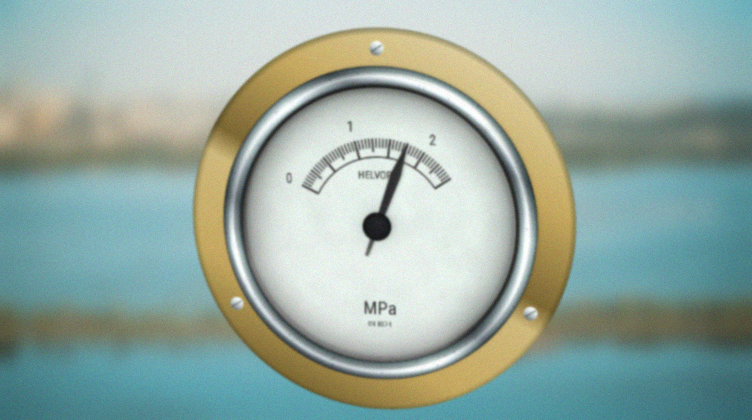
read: 1.75; MPa
